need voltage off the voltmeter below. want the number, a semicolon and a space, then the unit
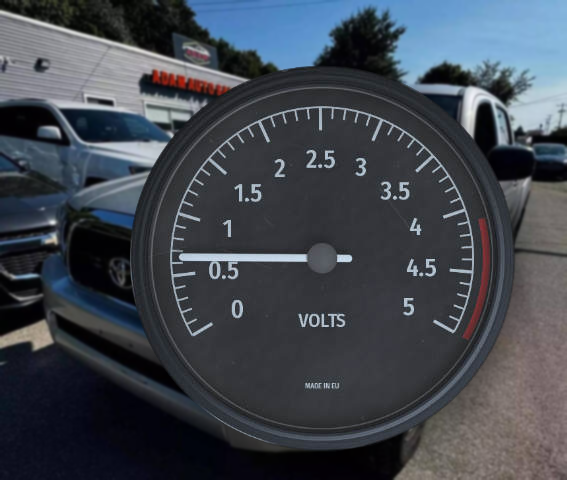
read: 0.65; V
